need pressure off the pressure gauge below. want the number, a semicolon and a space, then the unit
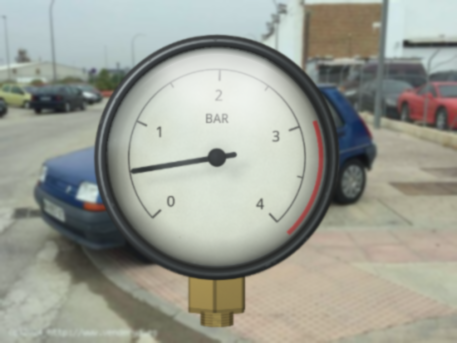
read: 0.5; bar
